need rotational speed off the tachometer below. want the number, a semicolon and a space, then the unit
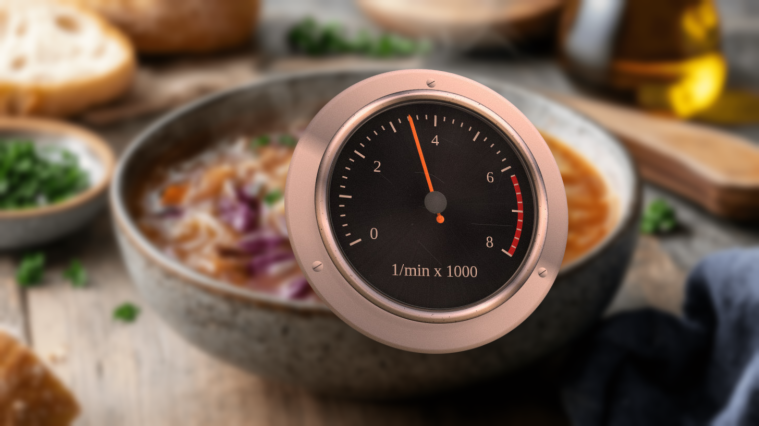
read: 3400; rpm
